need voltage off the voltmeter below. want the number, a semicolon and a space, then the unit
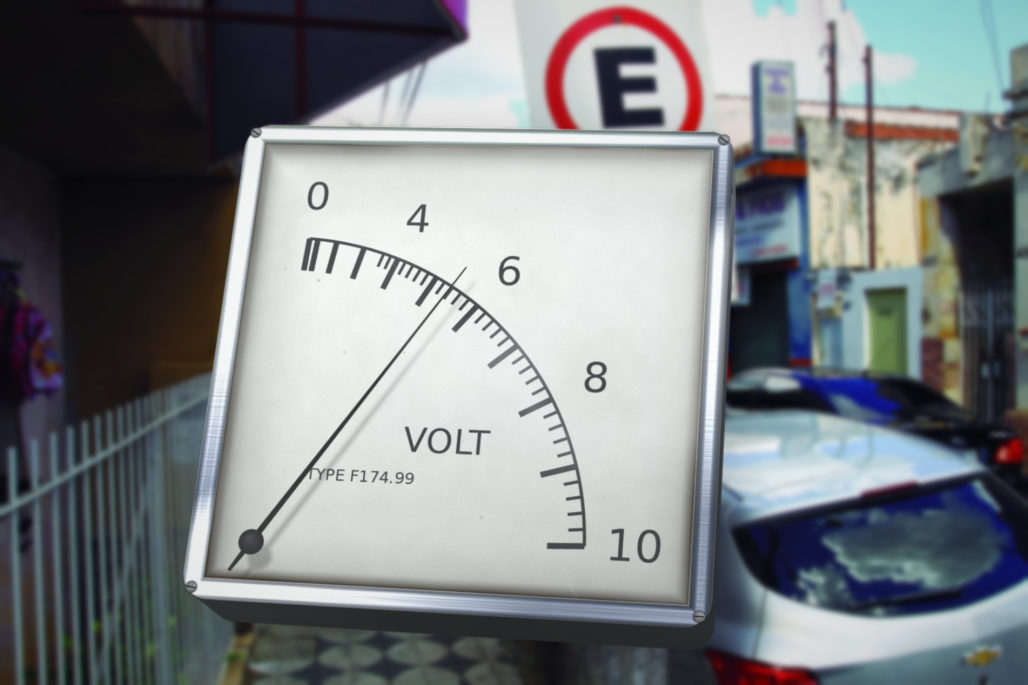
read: 5.4; V
